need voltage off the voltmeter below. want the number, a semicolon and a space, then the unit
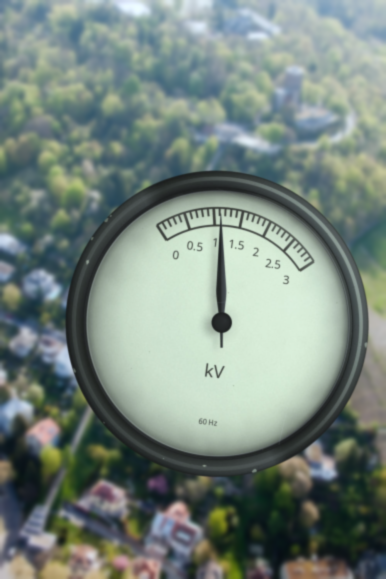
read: 1.1; kV
